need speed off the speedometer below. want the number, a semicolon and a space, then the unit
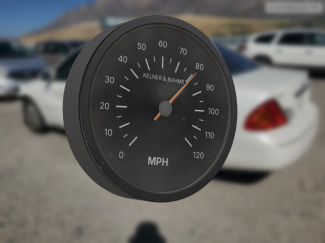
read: 80; mph
